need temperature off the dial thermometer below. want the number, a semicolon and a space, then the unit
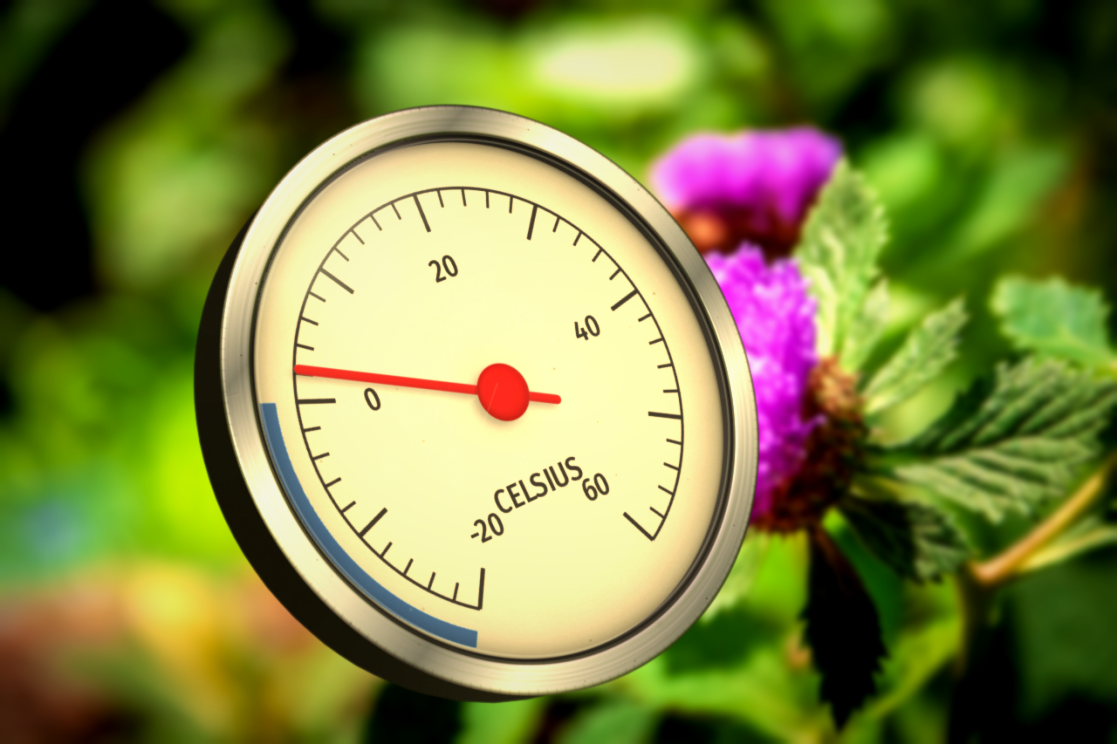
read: 2; °C
